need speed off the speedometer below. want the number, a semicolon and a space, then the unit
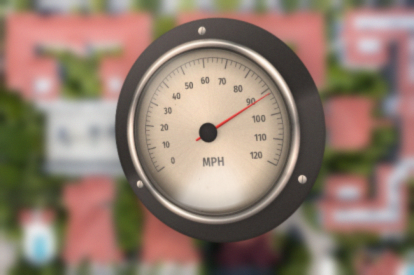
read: 92; mph
